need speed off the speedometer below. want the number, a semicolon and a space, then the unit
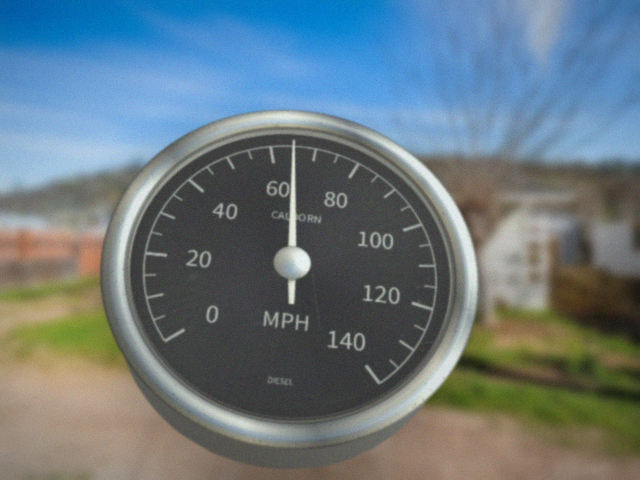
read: 65; mph
